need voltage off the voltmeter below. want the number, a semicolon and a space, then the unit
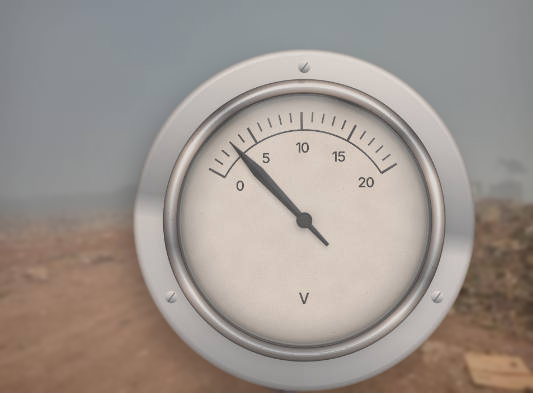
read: 3; V
